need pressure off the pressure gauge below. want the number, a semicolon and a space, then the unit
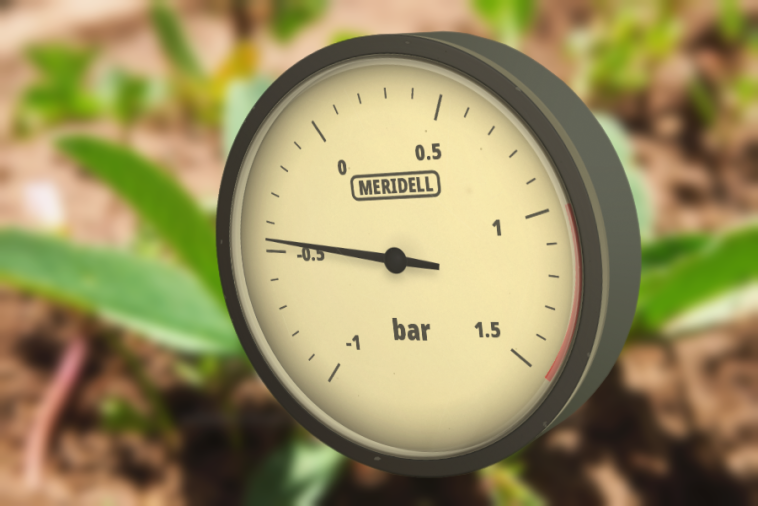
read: -0.45; bar
